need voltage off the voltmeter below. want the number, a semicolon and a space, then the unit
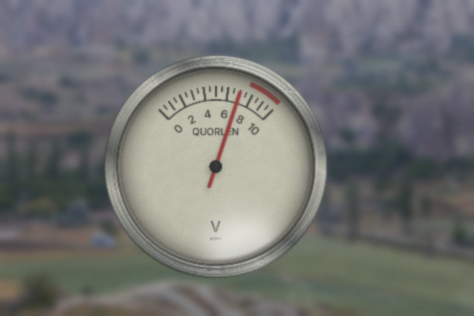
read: 7; V
